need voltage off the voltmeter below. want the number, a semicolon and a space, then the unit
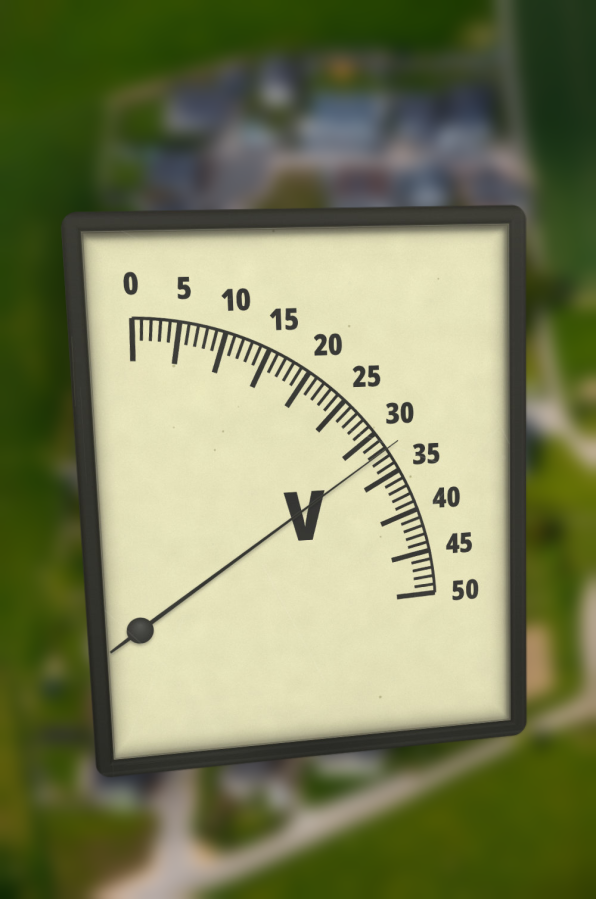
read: 32; V
